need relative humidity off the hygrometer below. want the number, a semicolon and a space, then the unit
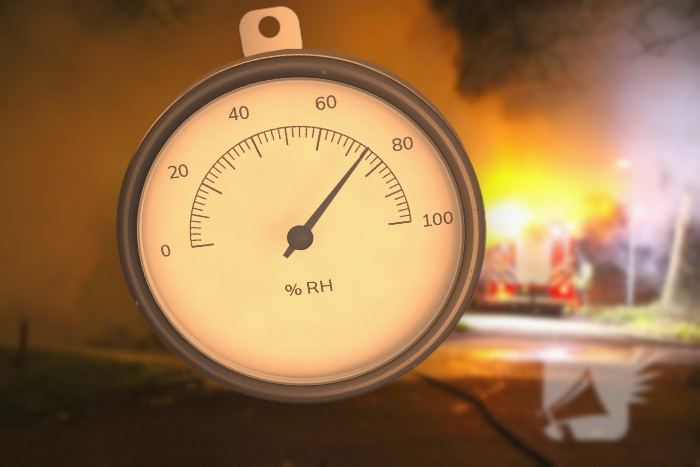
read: 74; %
